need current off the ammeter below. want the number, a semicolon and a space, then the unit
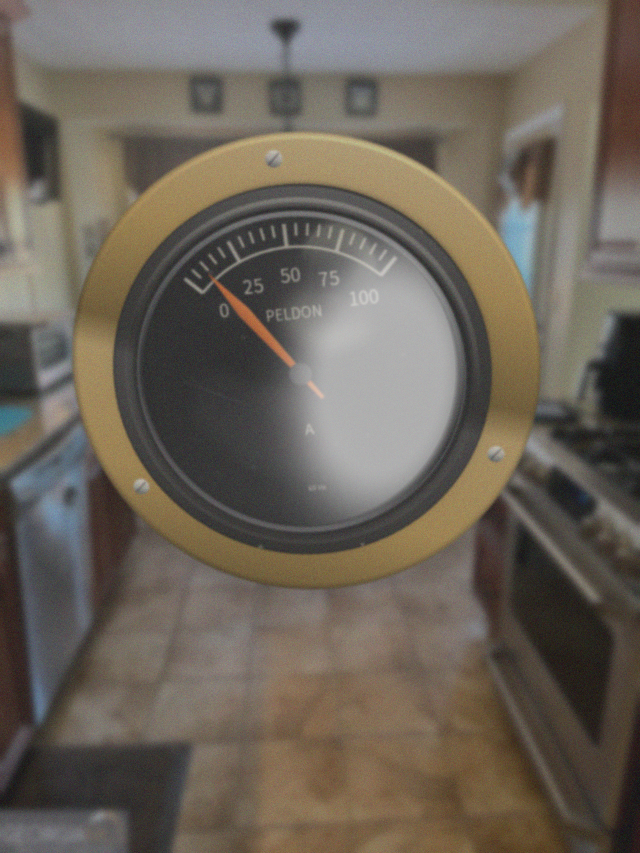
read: 10; A
